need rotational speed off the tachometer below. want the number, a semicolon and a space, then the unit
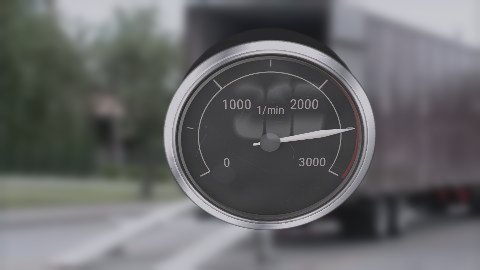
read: 2500; rpm
